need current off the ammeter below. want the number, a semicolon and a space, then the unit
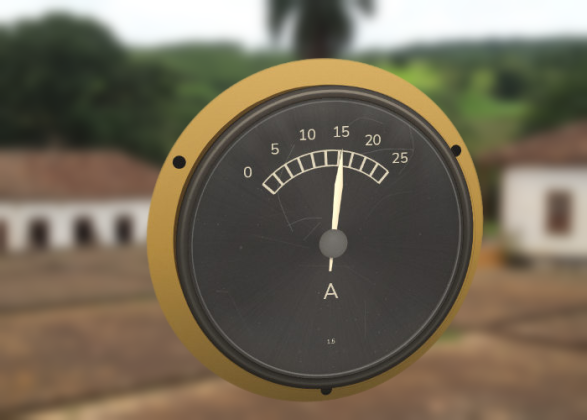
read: 15; A
